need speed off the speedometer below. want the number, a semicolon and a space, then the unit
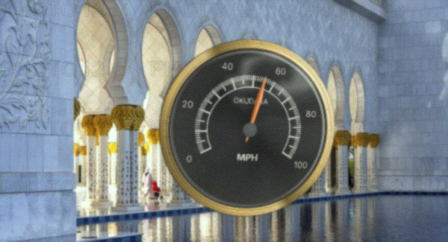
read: 55; mph
